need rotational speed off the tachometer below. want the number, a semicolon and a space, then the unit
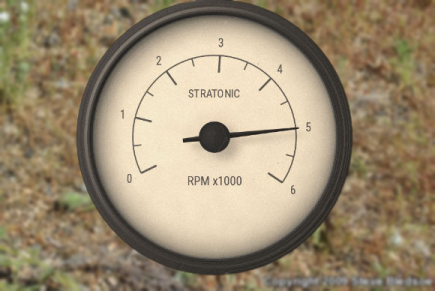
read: 5000; rpm
